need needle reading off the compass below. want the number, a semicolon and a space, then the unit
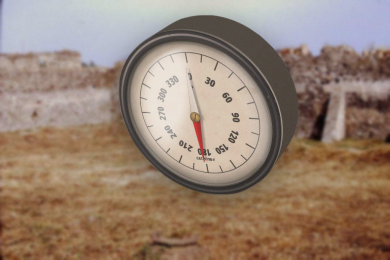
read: 180; °
